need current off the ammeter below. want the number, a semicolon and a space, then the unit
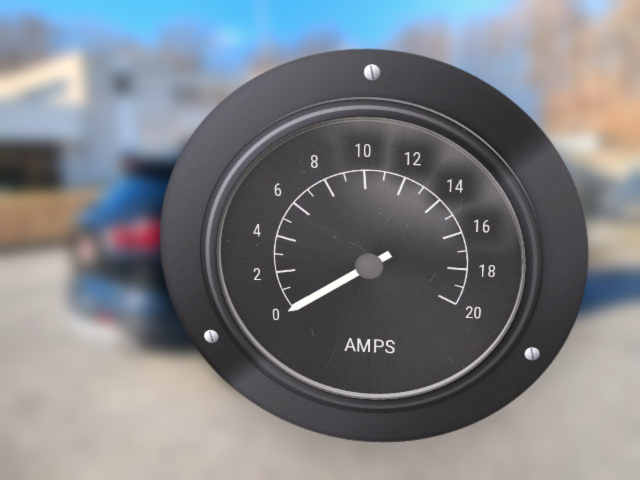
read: 0; A
